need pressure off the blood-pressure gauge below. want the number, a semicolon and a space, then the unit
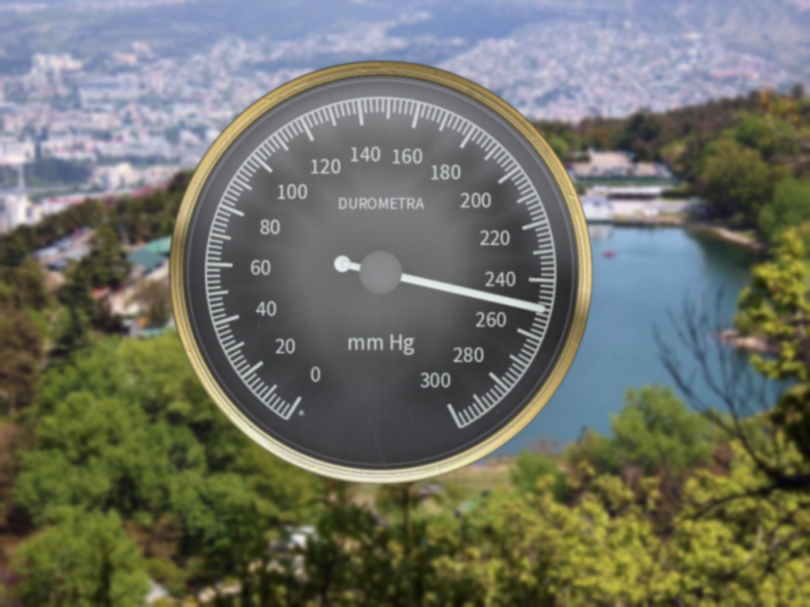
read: 250; mmHg
